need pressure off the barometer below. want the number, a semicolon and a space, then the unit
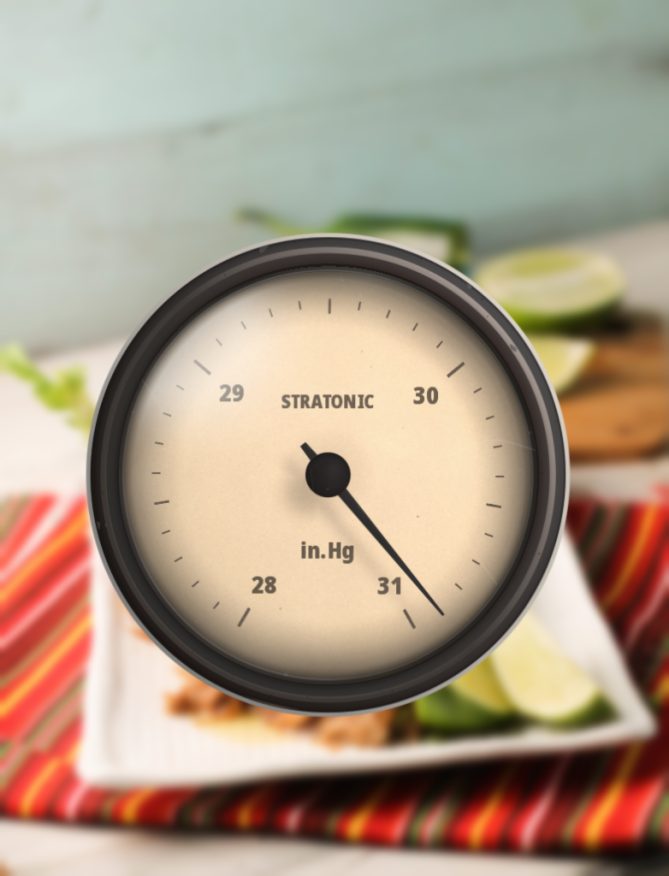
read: 30.9; inHg
